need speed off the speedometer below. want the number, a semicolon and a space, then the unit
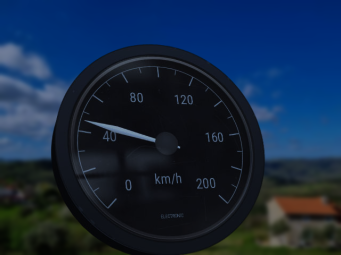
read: 45; km/h
